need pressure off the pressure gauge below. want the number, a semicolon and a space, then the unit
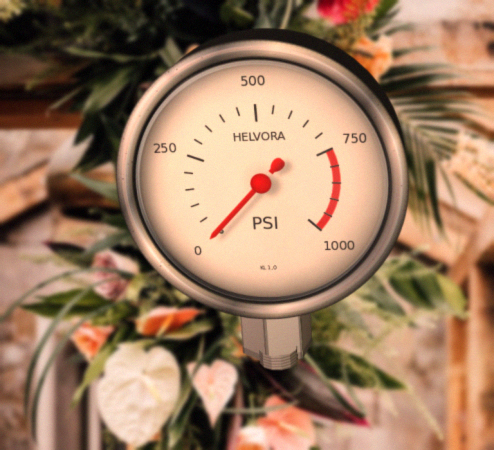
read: 0; psi
